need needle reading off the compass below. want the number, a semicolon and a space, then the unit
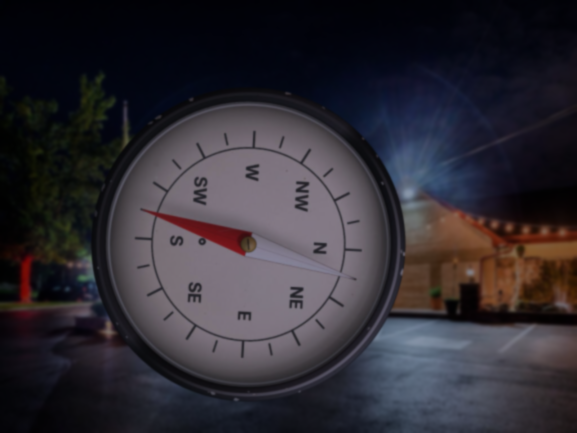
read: 195; °
